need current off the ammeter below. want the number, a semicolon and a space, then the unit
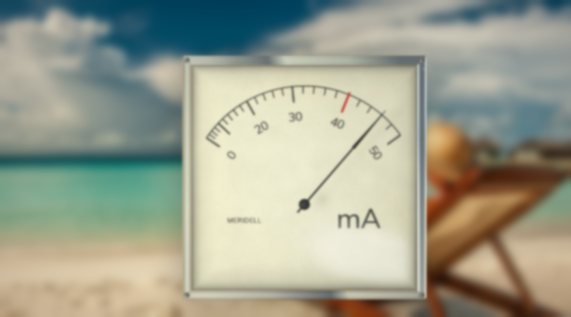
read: 46; mA
